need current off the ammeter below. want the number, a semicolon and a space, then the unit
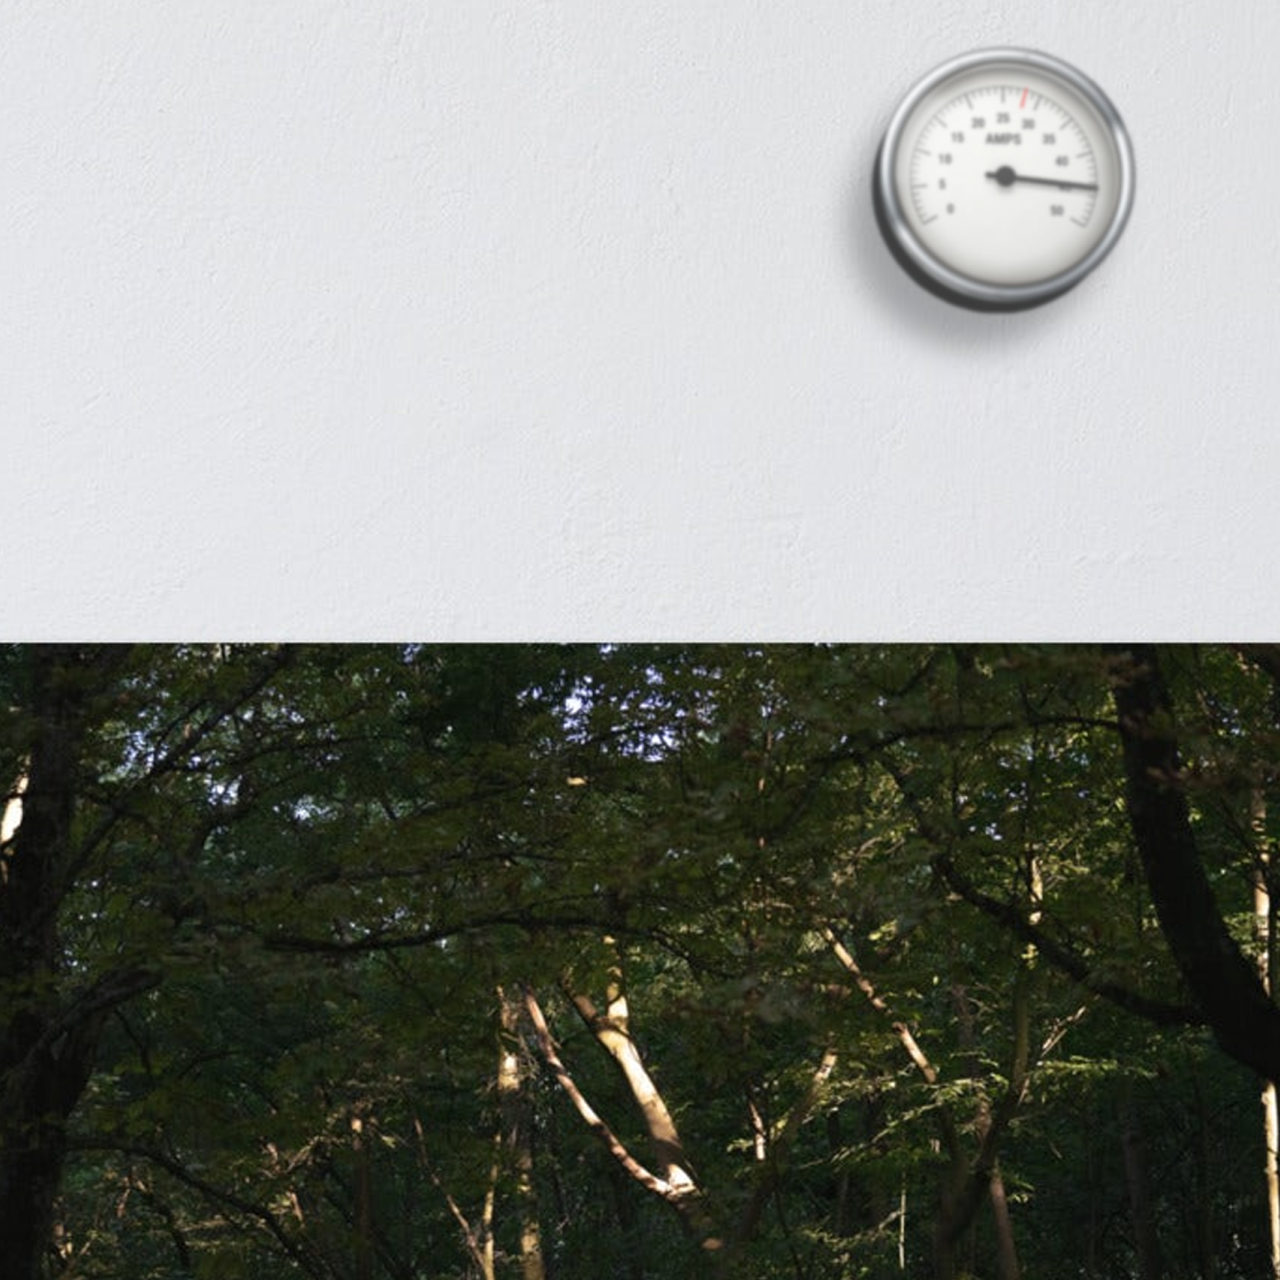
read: 45; A
